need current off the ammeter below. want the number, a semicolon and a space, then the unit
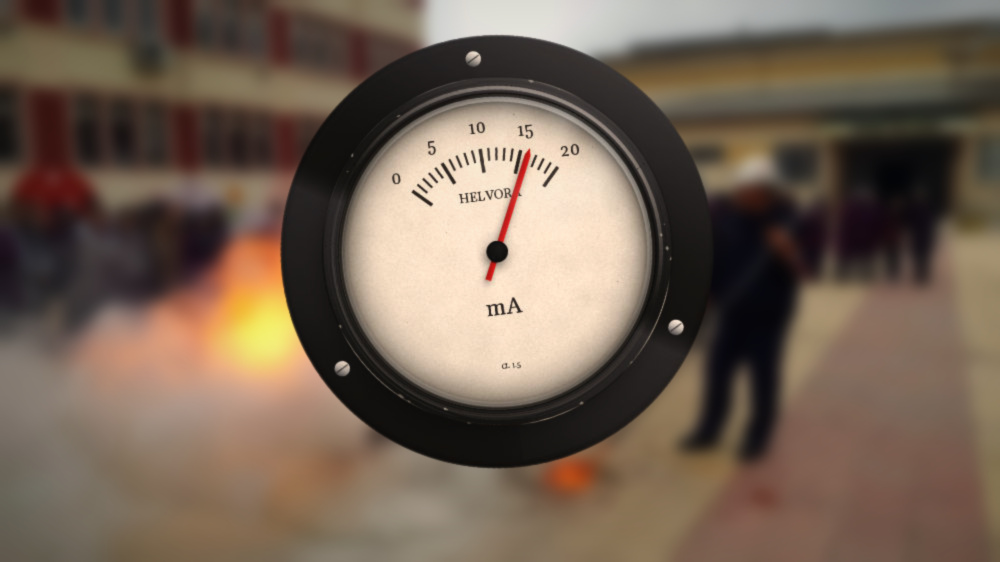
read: 16; mA
